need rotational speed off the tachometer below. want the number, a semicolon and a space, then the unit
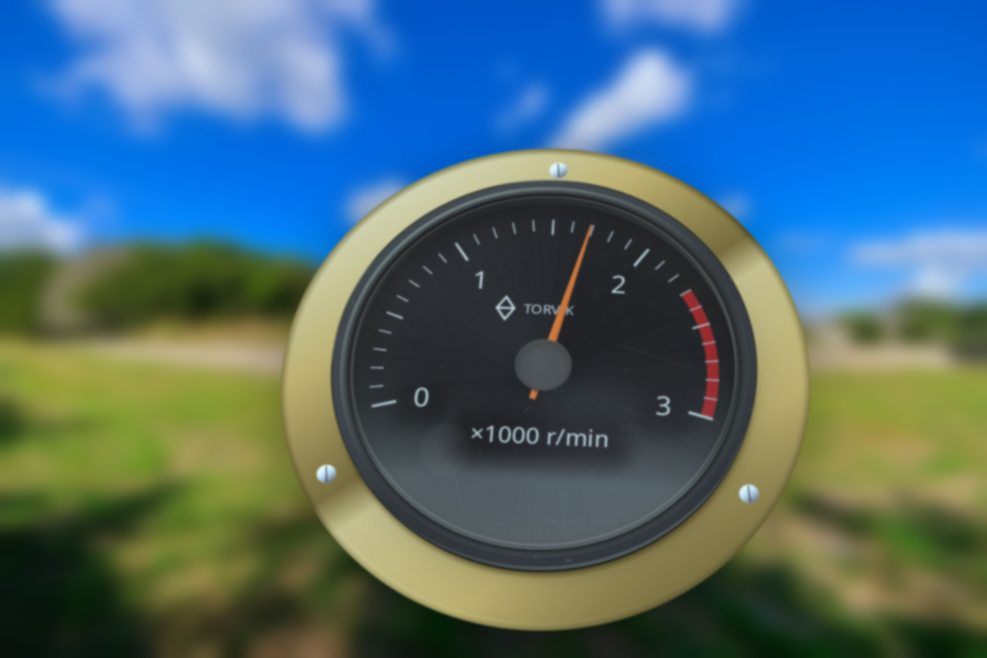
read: 1700; rpm
